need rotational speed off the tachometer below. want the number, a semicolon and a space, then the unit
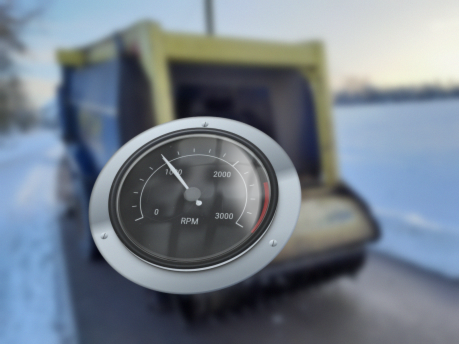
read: 1000; rpm
